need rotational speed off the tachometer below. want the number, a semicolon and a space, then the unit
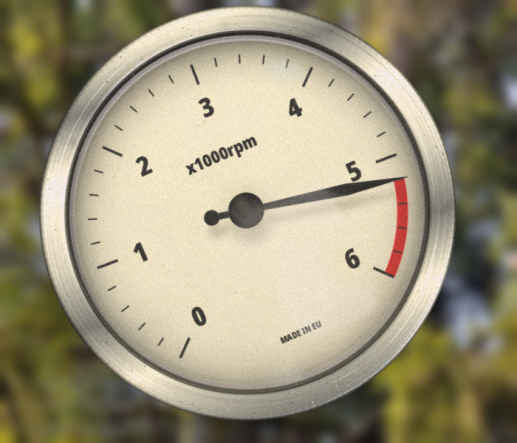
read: 5200; rpm
